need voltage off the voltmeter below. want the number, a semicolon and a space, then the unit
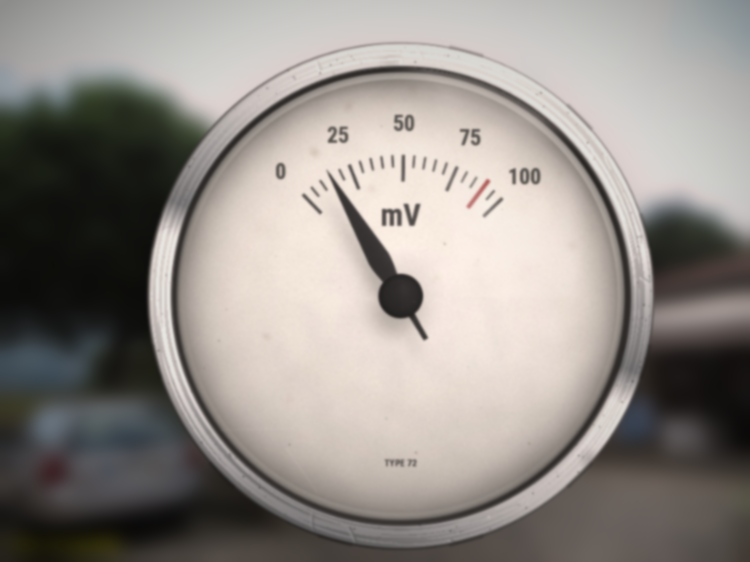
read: 15; mV
